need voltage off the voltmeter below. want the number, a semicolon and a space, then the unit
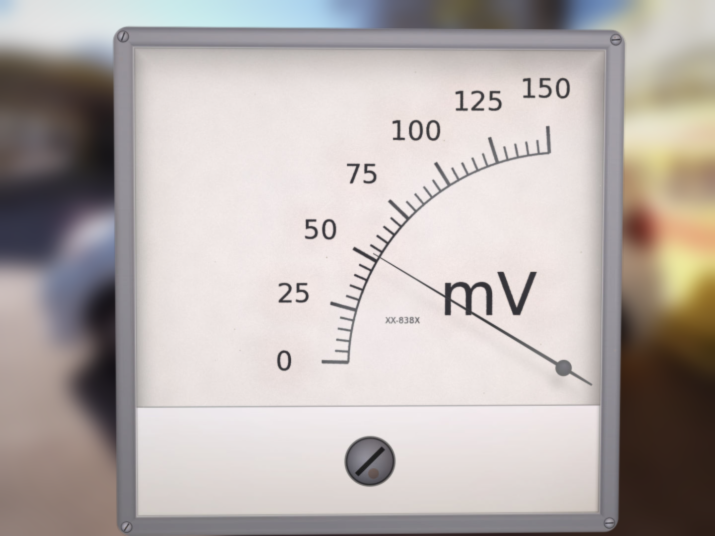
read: 52.5; mV
